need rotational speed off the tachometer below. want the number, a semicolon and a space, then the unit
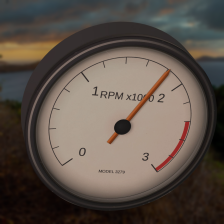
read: 1800; rpm
